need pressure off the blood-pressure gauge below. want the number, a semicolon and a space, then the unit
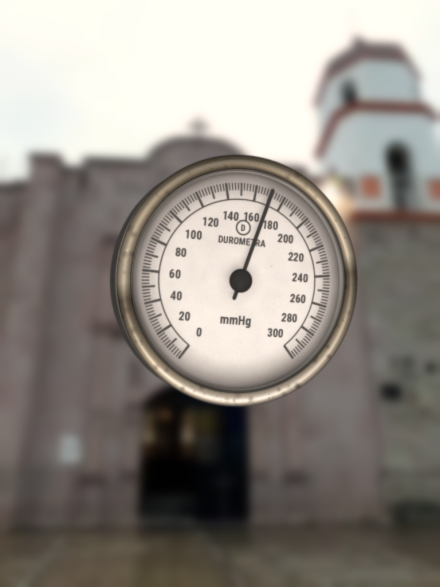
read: 170; mmHg
